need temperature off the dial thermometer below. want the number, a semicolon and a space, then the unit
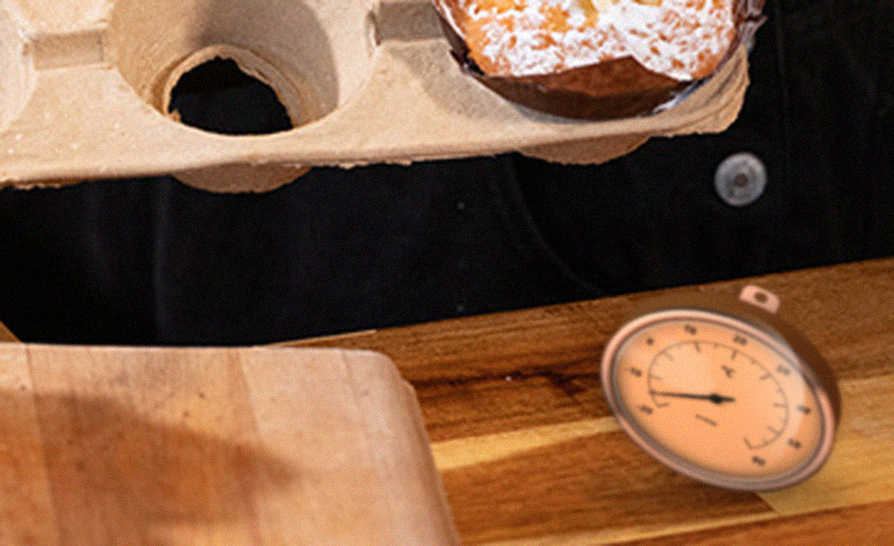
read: -15; °C
